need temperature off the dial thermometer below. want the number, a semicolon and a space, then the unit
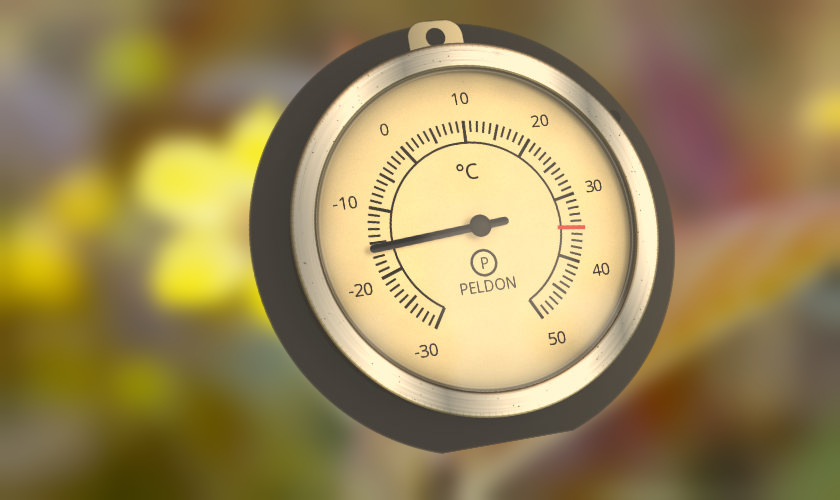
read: -16; °C
